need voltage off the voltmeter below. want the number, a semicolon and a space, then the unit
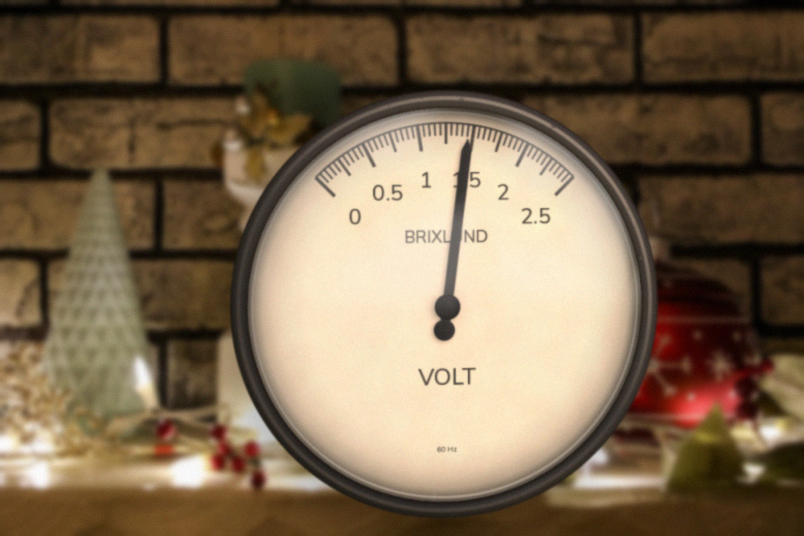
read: 1.45; V
